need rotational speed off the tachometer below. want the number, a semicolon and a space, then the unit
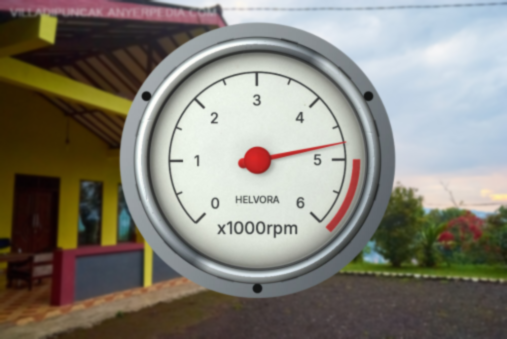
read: 4750; rpm
